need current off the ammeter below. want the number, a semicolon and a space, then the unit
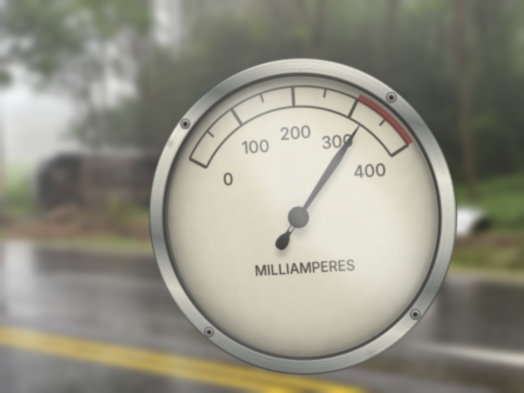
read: 325; mA
